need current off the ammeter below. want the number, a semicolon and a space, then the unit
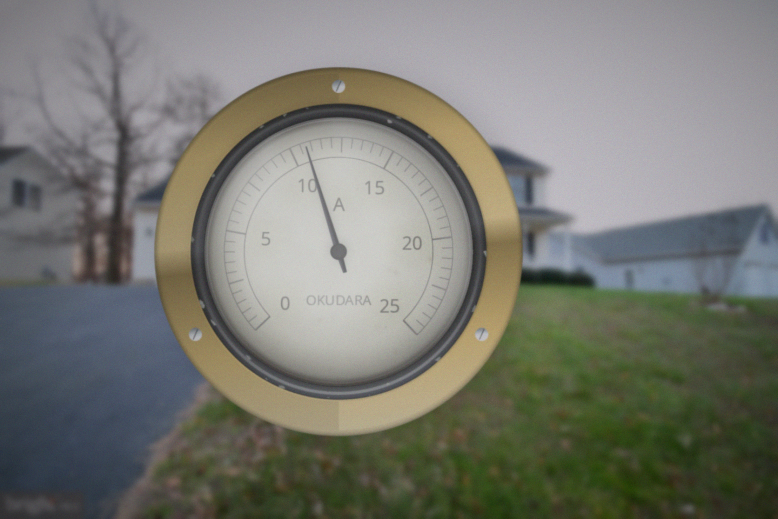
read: 10.75; A
